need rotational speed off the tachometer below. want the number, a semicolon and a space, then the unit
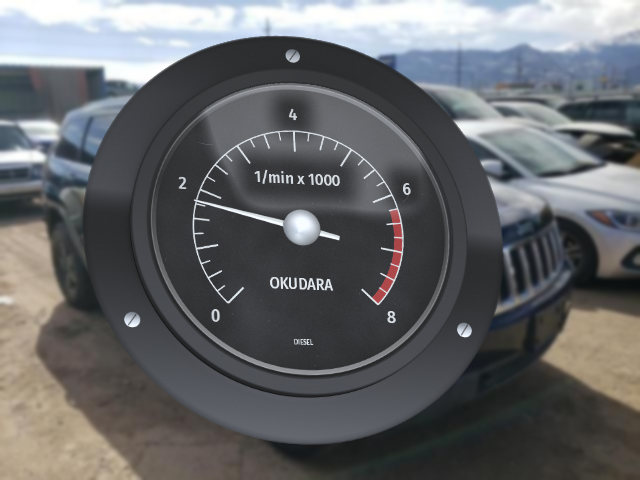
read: 1750; rpm
